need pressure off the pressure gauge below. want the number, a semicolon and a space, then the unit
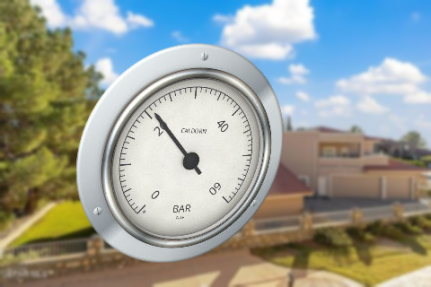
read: 21; bar
